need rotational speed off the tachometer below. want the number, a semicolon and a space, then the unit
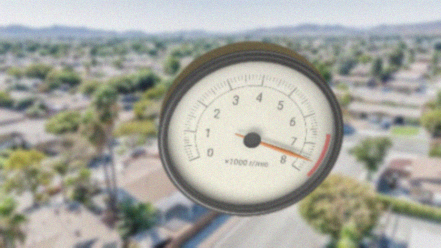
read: 7500; rpm
